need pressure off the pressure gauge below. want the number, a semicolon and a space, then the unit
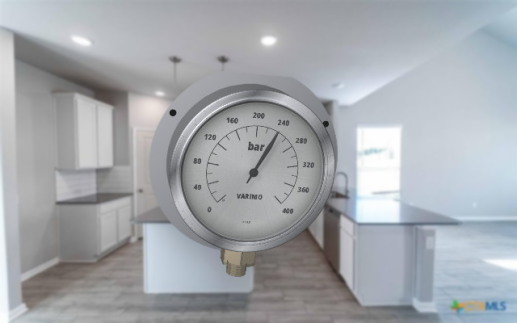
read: 240; bar
